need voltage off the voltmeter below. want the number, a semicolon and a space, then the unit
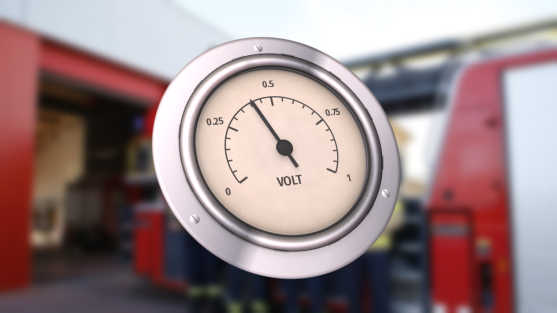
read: 0.4; V
